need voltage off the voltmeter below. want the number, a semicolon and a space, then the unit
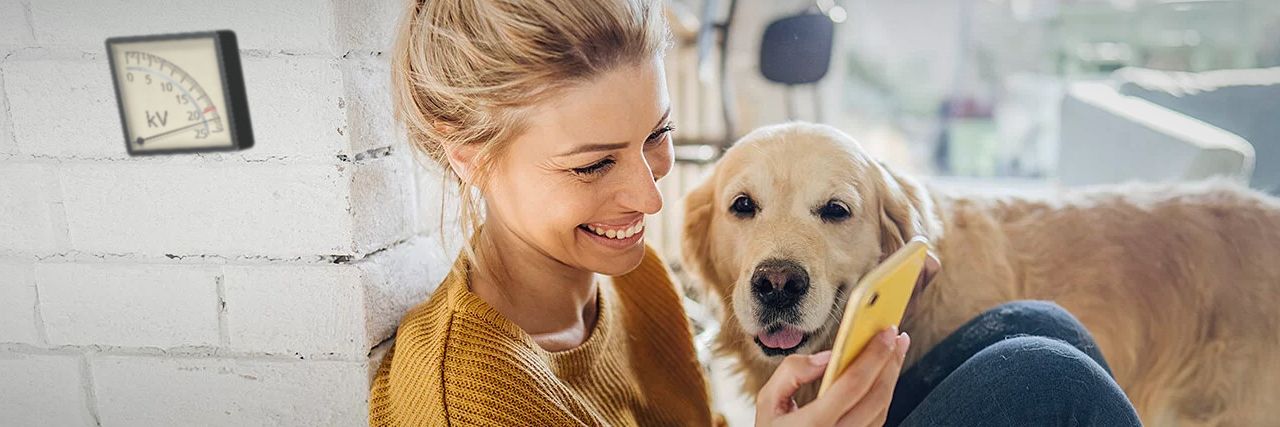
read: 22.5; kV
